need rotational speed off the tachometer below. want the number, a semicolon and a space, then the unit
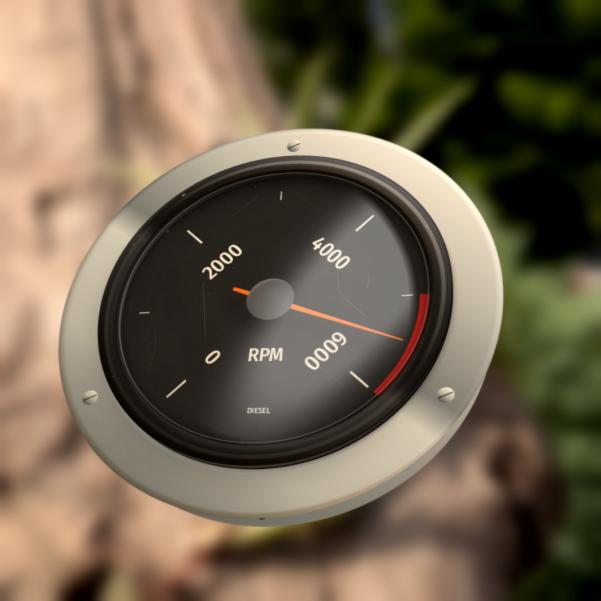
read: 5500; rpm
